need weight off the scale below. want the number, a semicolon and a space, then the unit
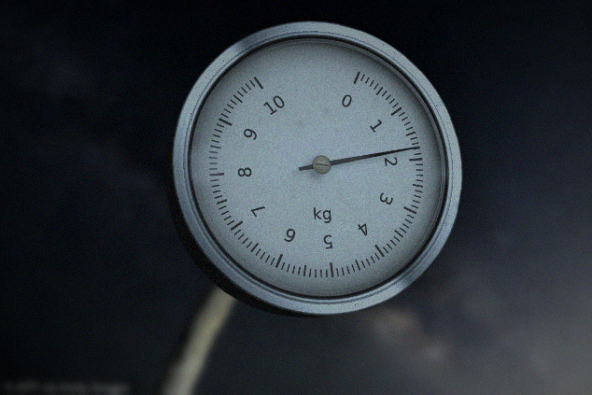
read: 1.8; kg
